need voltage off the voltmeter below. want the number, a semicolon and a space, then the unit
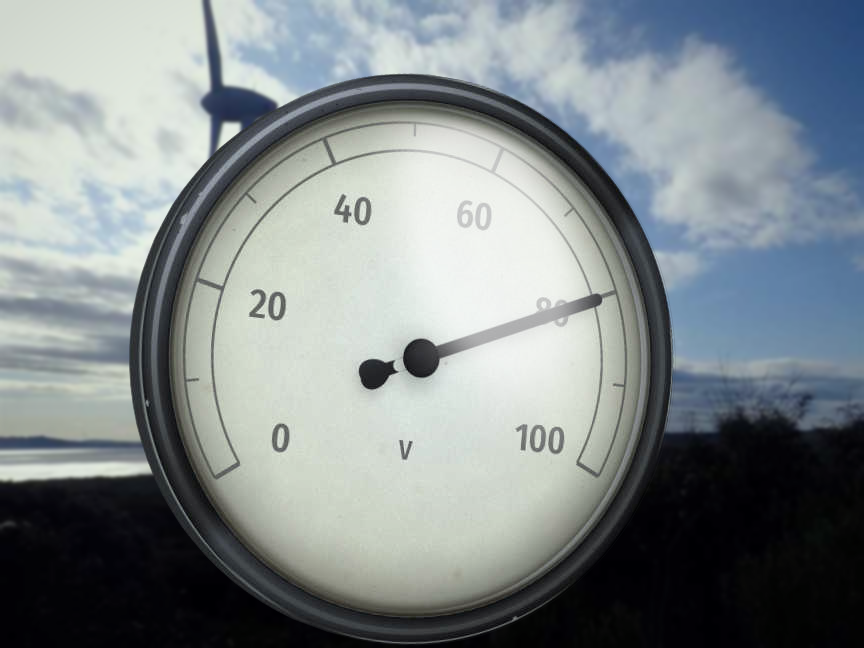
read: 80; V
